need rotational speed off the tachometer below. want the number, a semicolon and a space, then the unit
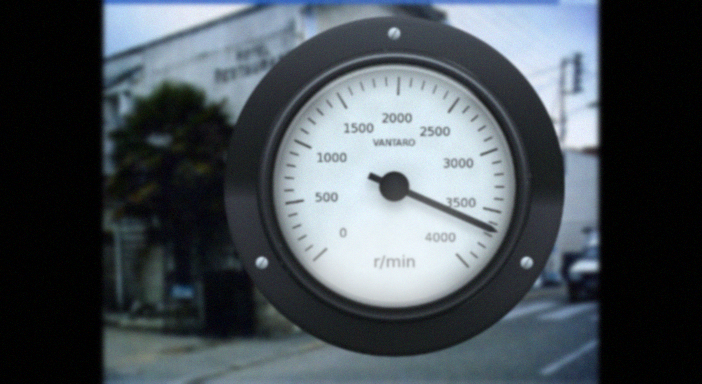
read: 3650; rpm
